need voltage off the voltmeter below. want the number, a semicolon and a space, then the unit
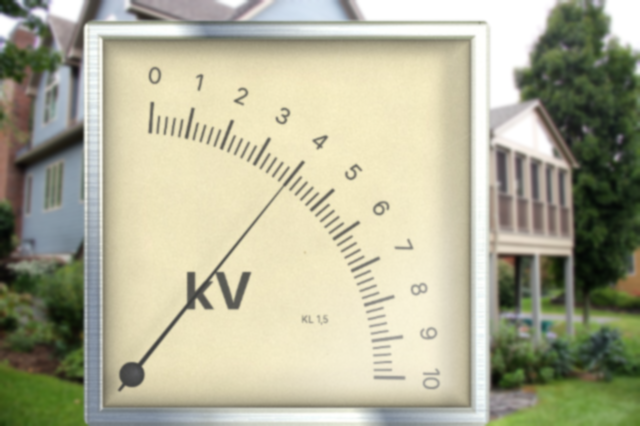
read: 4; kV
